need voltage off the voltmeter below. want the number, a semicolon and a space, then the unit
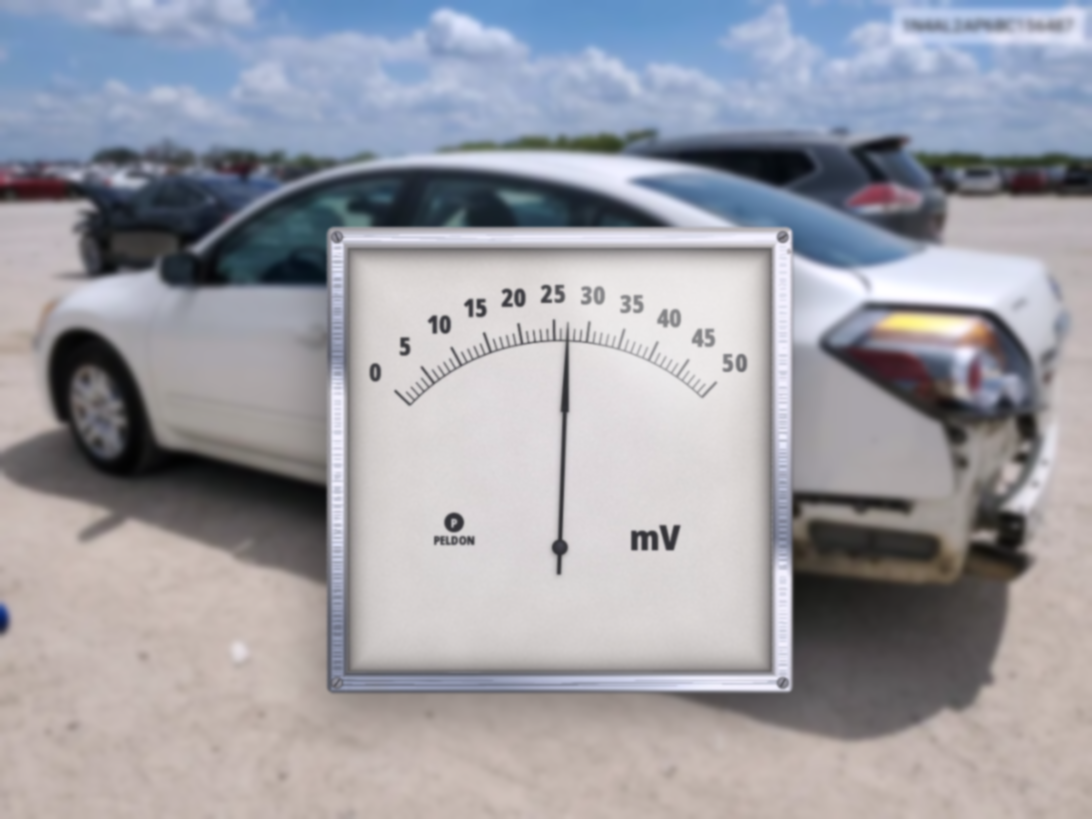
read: 27; mV
